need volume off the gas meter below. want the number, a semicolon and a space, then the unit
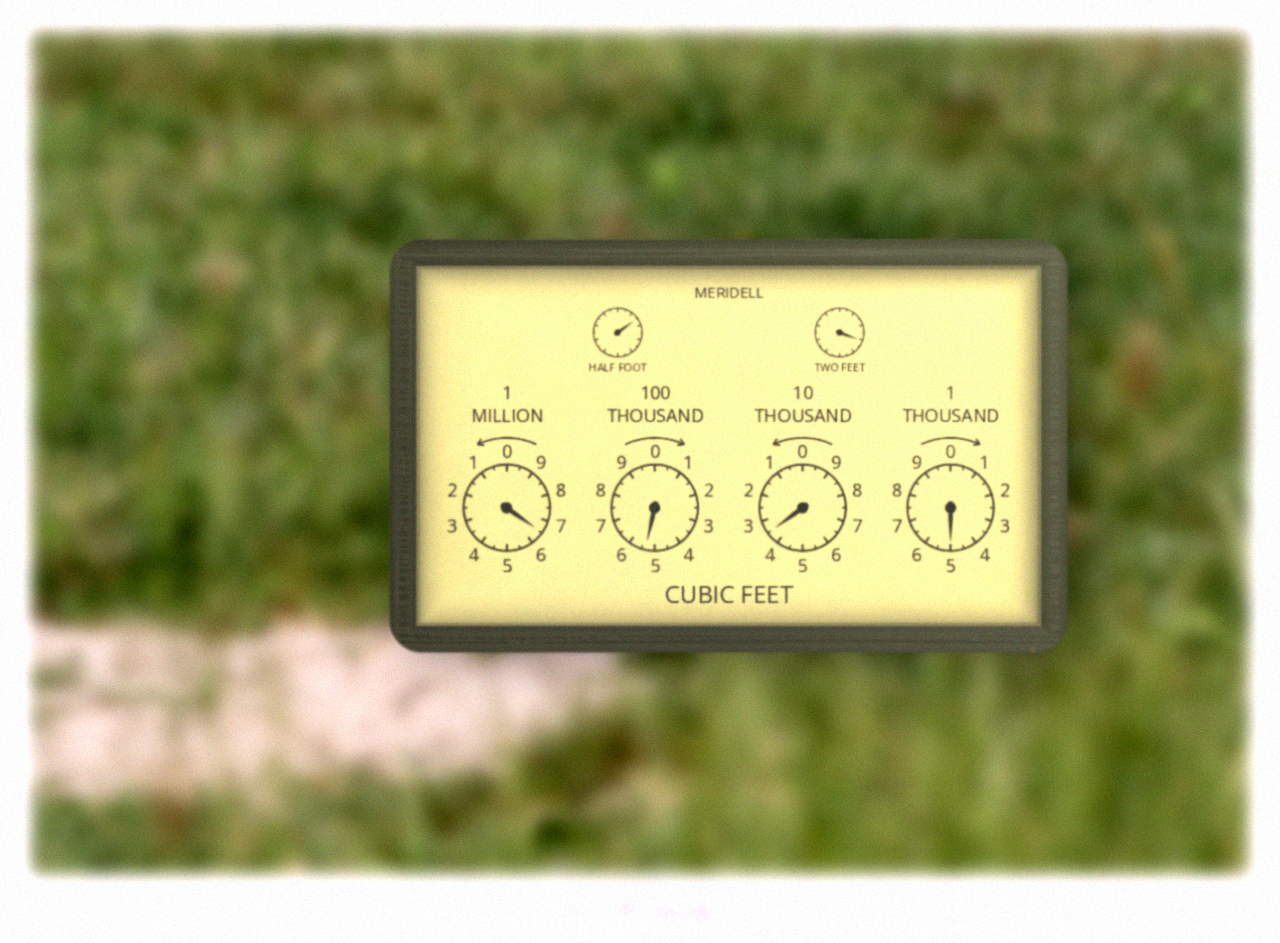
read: 653500; ft³
